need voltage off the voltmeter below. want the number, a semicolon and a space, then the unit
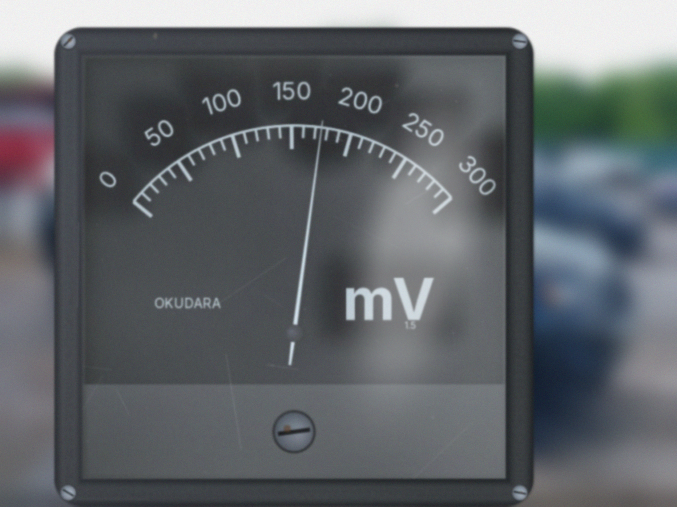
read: 175; mV
